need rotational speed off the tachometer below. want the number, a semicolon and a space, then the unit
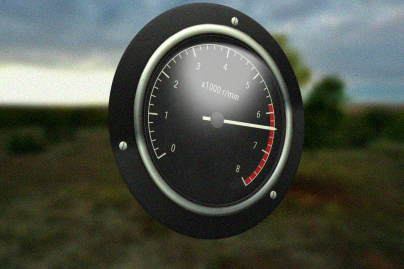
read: 6400; rpm
